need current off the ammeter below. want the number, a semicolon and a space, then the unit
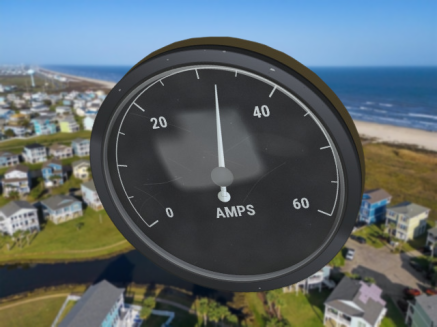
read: 32.5; A
